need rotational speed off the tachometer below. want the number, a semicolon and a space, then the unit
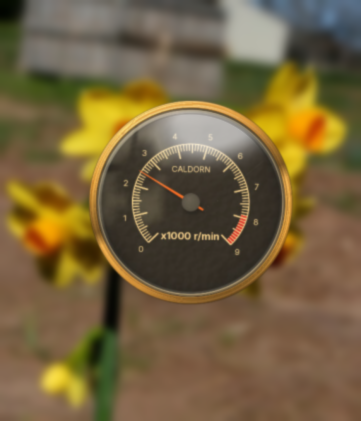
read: 2500; rpm
